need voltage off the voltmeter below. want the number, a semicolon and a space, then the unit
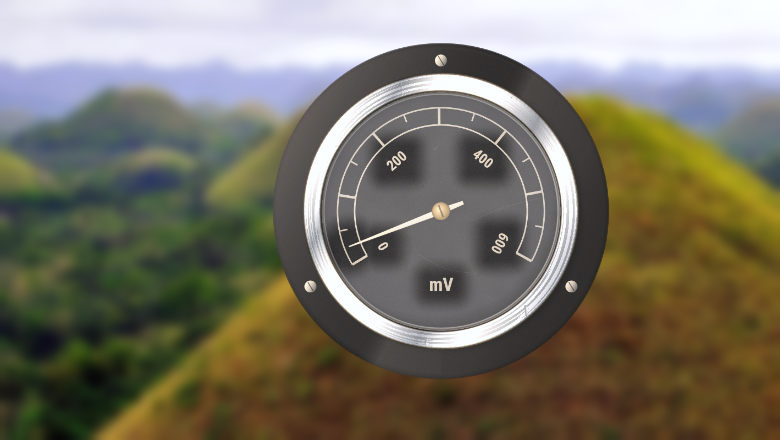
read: 25; mV
